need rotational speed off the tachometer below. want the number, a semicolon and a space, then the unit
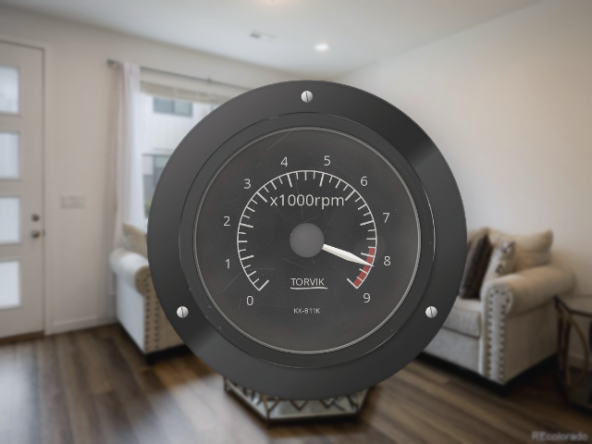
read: 8250; rpm
